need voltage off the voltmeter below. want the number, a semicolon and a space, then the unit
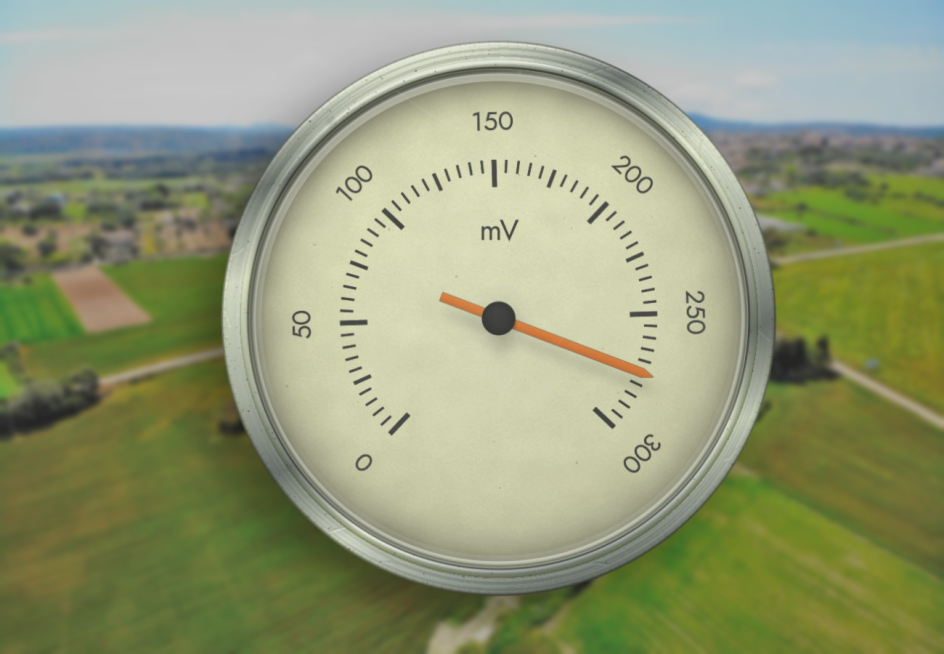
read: 275; mV
